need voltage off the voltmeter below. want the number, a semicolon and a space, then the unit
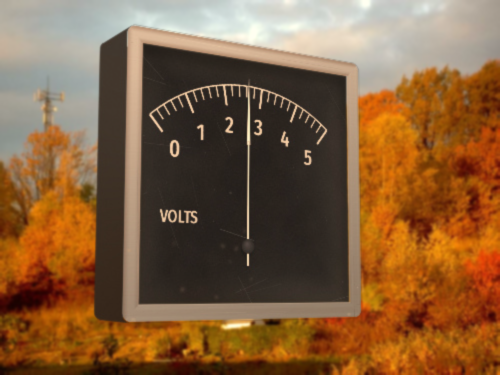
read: 2.6; V
